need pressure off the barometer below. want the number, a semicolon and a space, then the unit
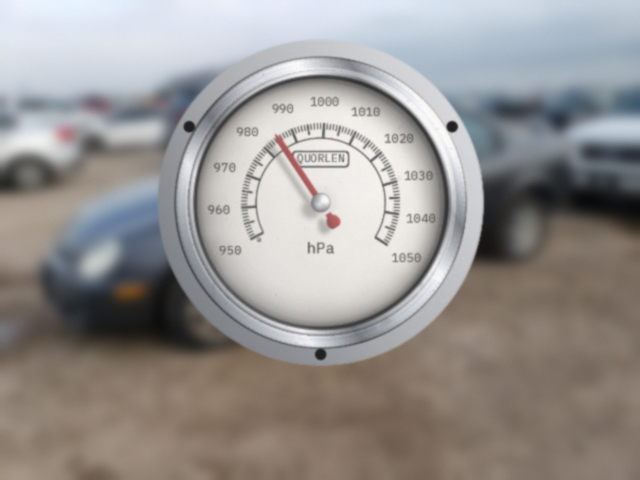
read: 985; hPa
